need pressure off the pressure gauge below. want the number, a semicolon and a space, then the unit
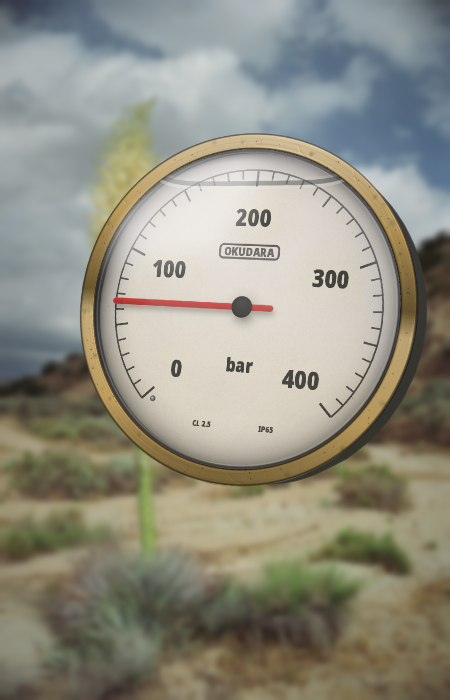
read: 65; bar
